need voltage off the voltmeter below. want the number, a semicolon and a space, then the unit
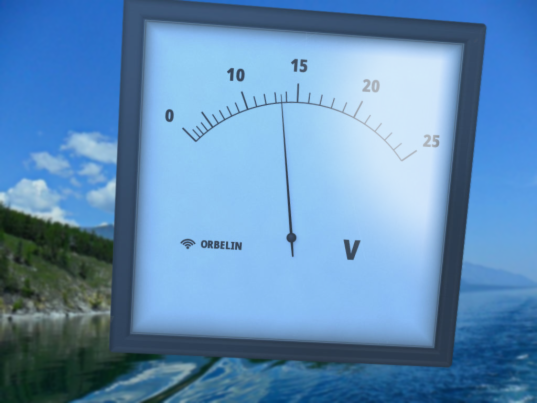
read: 13.5; V
